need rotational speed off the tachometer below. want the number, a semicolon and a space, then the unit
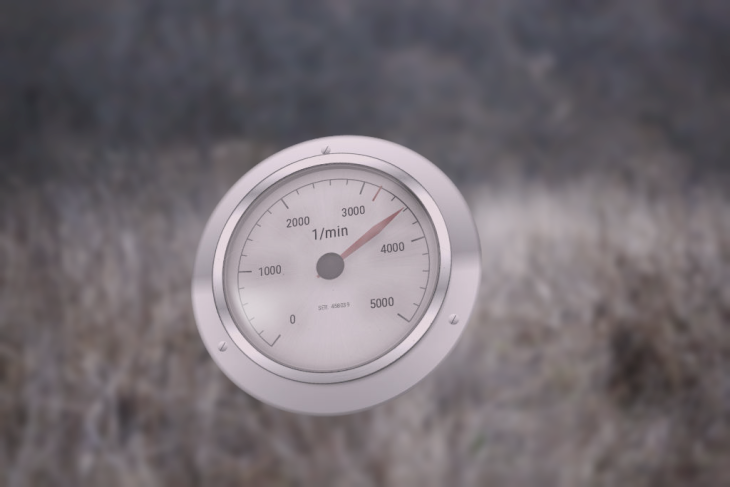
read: 3600; rpm
